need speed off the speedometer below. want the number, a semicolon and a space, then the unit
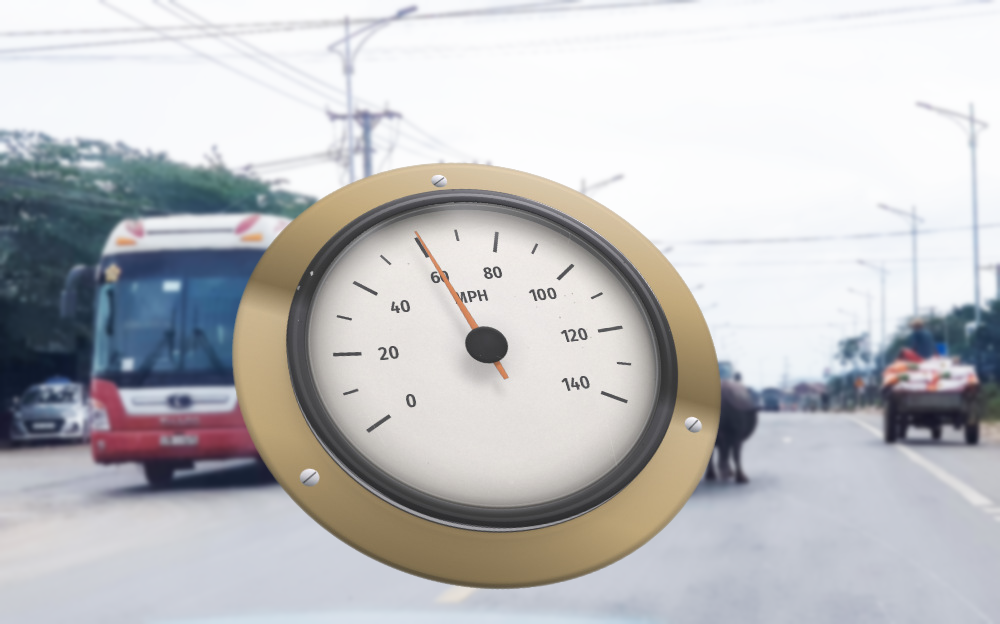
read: 60; mph
